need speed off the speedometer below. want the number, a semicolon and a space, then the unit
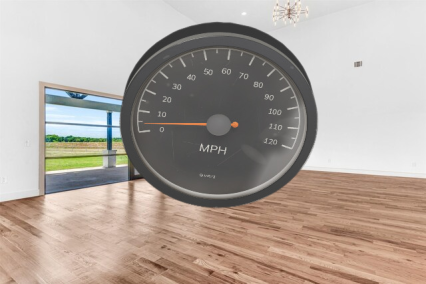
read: 5; mph
